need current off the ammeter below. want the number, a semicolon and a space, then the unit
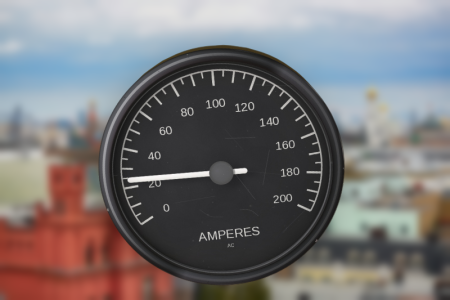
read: 25; A
